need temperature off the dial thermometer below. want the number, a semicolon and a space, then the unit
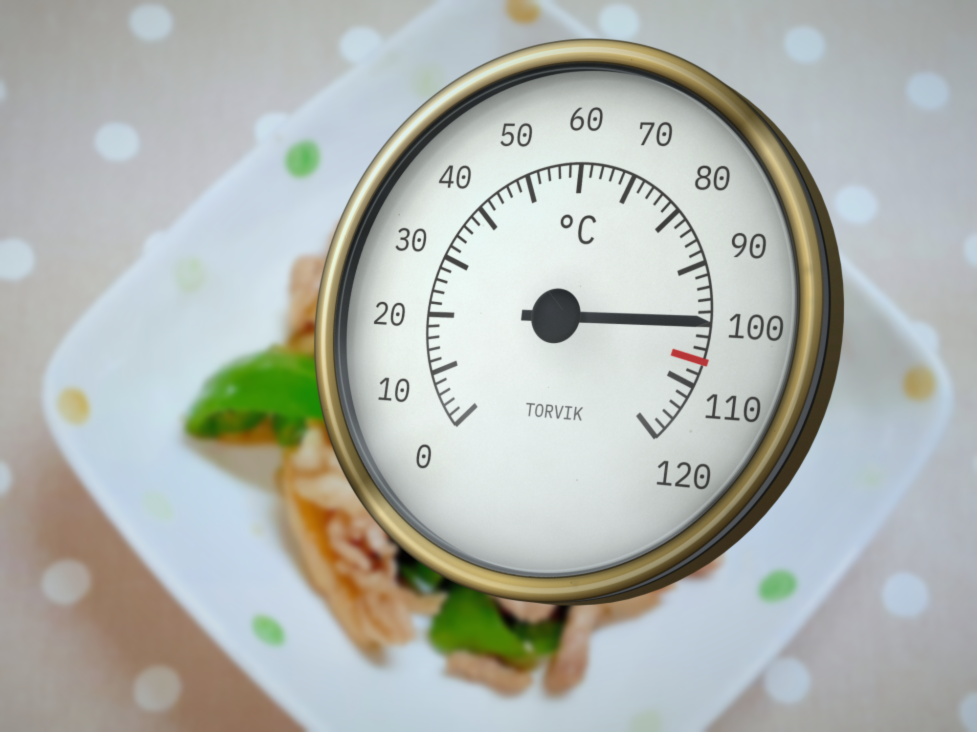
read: 100; °C
